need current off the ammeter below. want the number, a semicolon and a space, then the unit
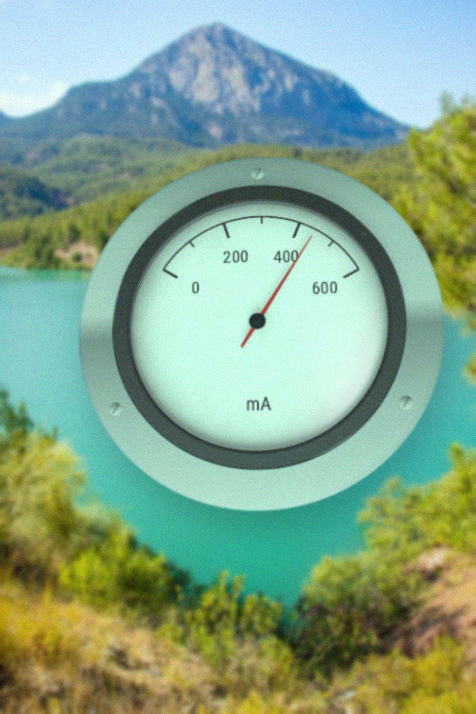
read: 450; mA
